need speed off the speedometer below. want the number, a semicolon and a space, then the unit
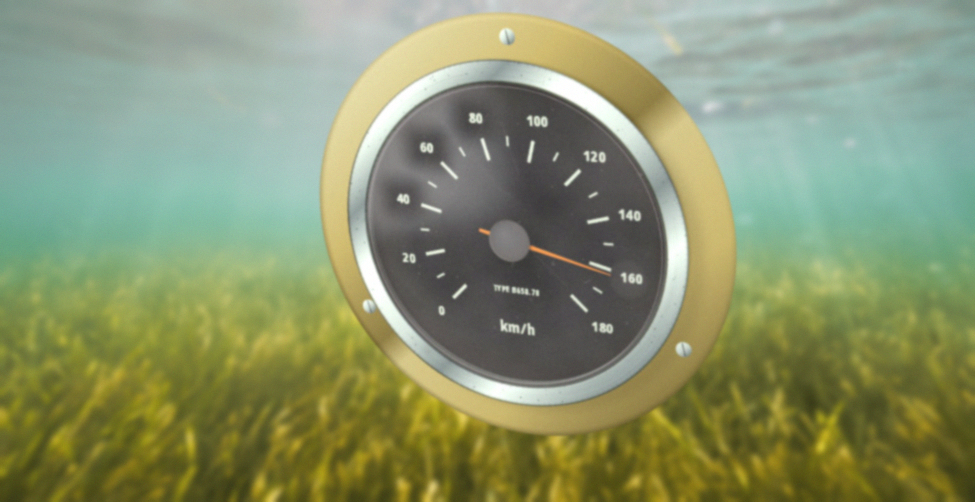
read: 160; km/h
